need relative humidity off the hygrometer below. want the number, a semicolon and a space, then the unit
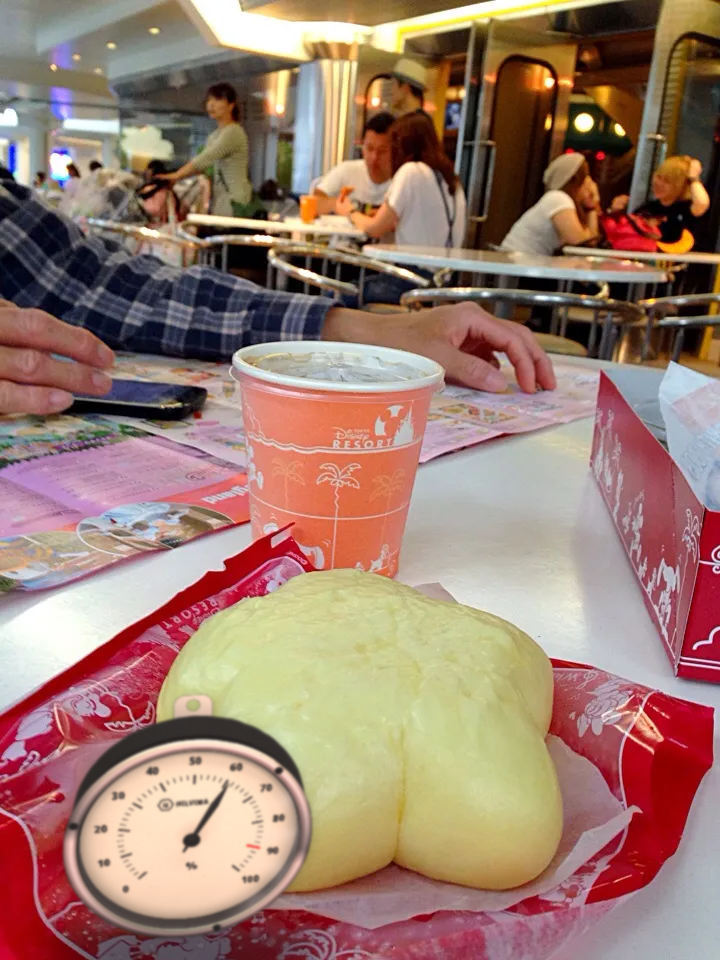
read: 60; %
